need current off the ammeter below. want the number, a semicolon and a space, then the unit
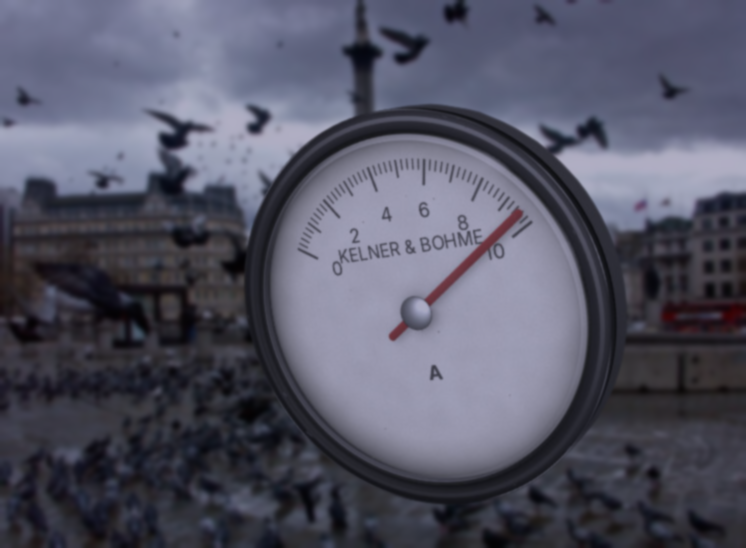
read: 9.6; A
